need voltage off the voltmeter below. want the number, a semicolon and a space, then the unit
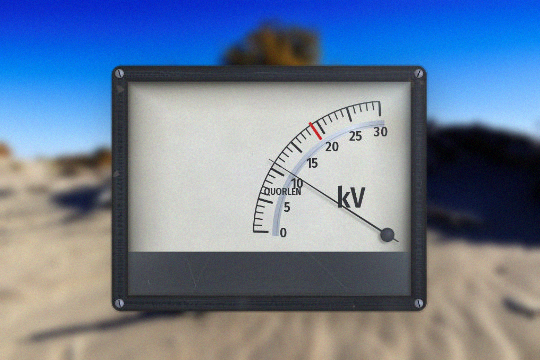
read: 11; kV
